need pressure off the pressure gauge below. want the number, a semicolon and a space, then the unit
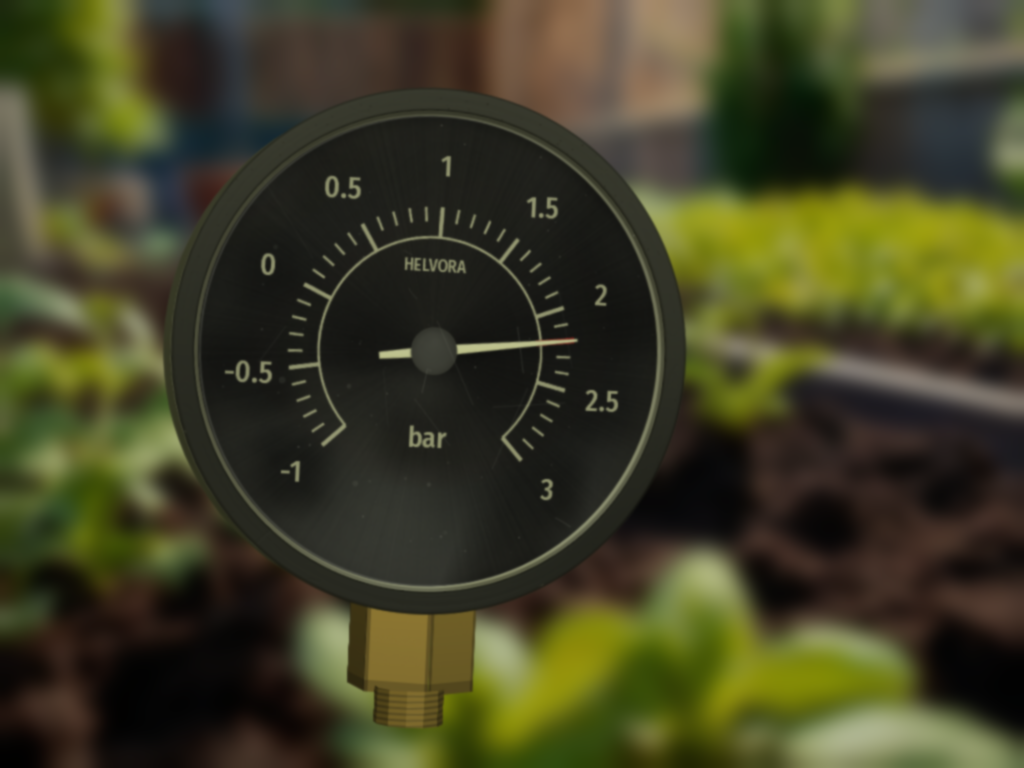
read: 2.2; bar
